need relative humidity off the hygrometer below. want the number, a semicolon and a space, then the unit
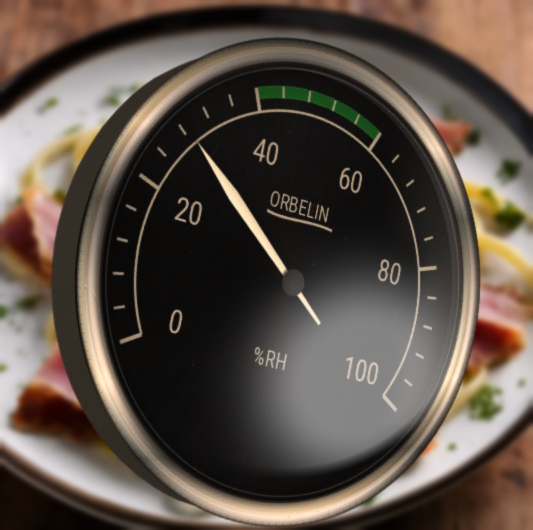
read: 28; %
